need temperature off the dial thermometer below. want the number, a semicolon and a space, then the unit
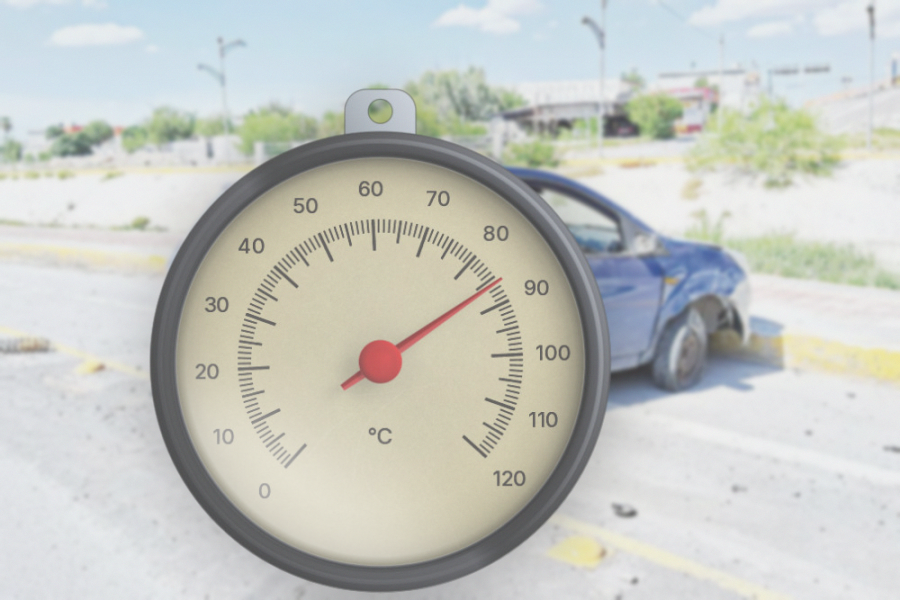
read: 86; °C
